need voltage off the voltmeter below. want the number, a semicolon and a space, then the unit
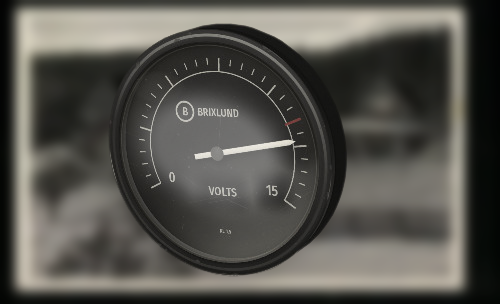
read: 12.25; V
